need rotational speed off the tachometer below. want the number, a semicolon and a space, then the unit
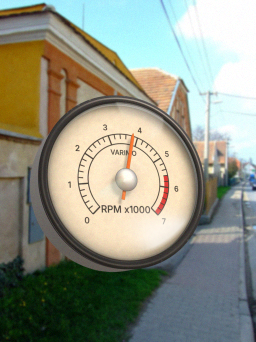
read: 3800; rpm
